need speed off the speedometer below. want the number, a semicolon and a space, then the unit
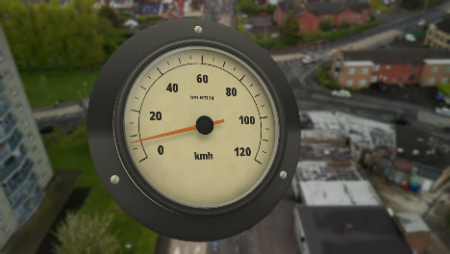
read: 7.5; km/h
